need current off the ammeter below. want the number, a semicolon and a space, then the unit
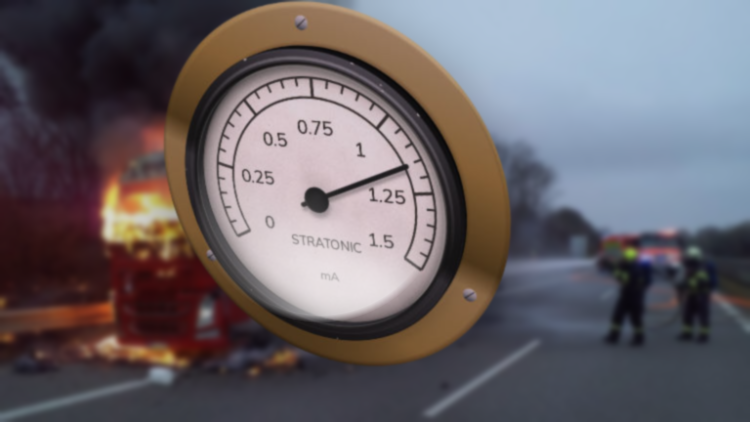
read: 1.15; mA
